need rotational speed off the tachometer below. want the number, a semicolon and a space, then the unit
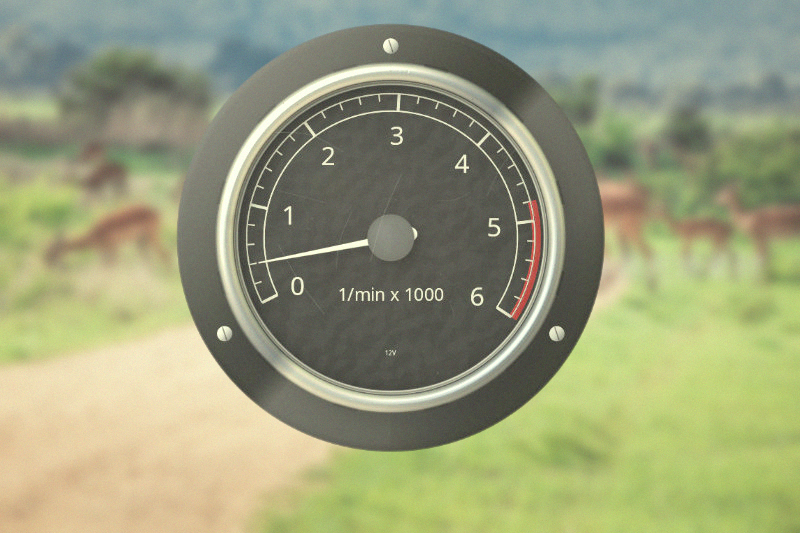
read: 400; rpm
